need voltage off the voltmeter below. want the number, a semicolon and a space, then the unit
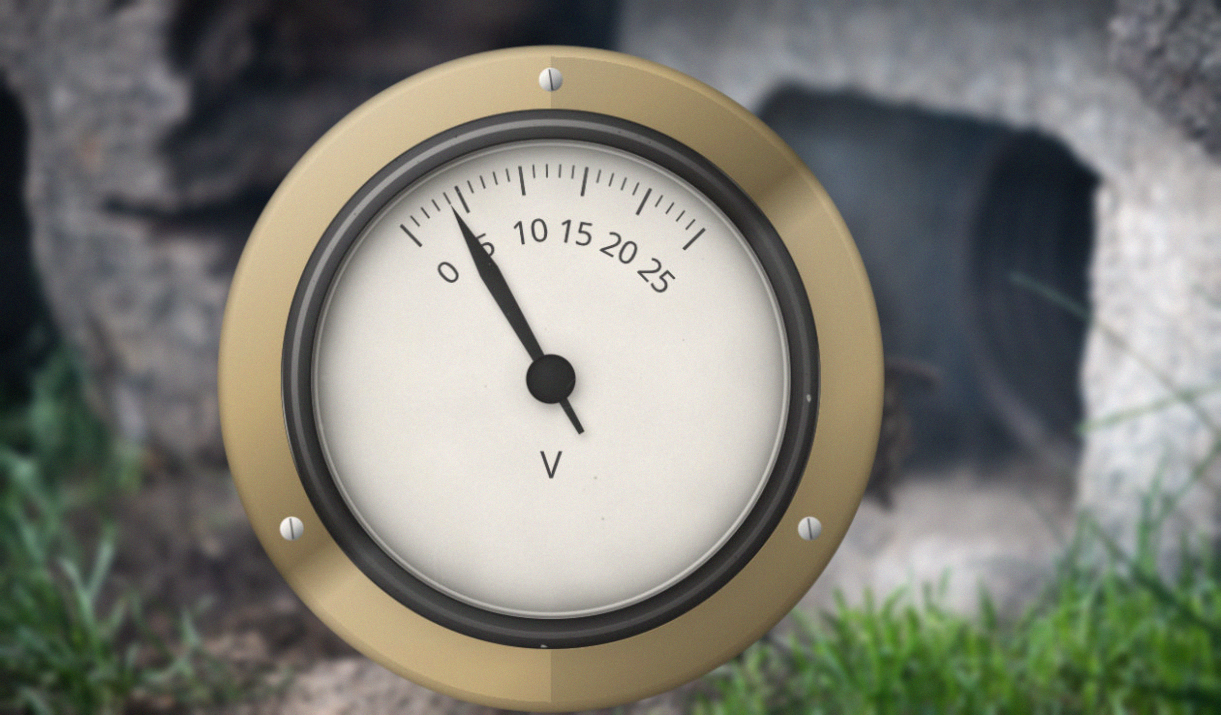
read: 4; V
